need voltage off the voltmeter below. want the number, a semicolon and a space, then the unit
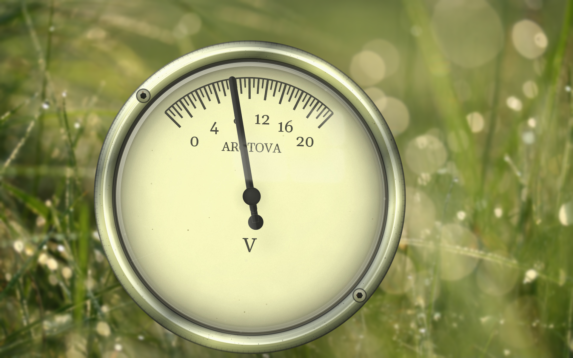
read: 8; V
